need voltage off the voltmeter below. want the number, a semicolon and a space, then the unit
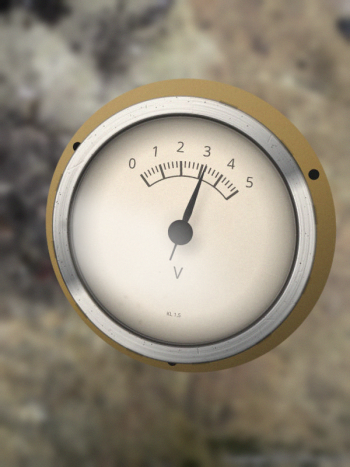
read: 3.2; V
